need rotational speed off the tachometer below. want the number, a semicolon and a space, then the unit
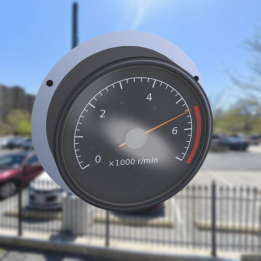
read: 5400; rpm
